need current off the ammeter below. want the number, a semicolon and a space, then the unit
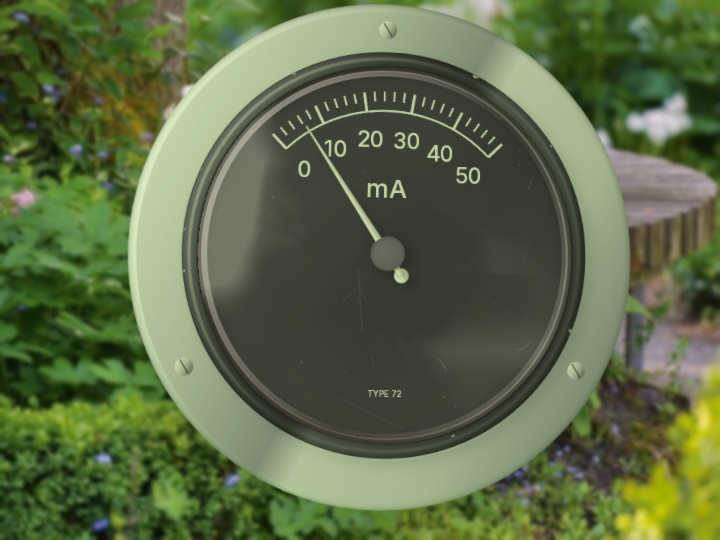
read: 6; mA
